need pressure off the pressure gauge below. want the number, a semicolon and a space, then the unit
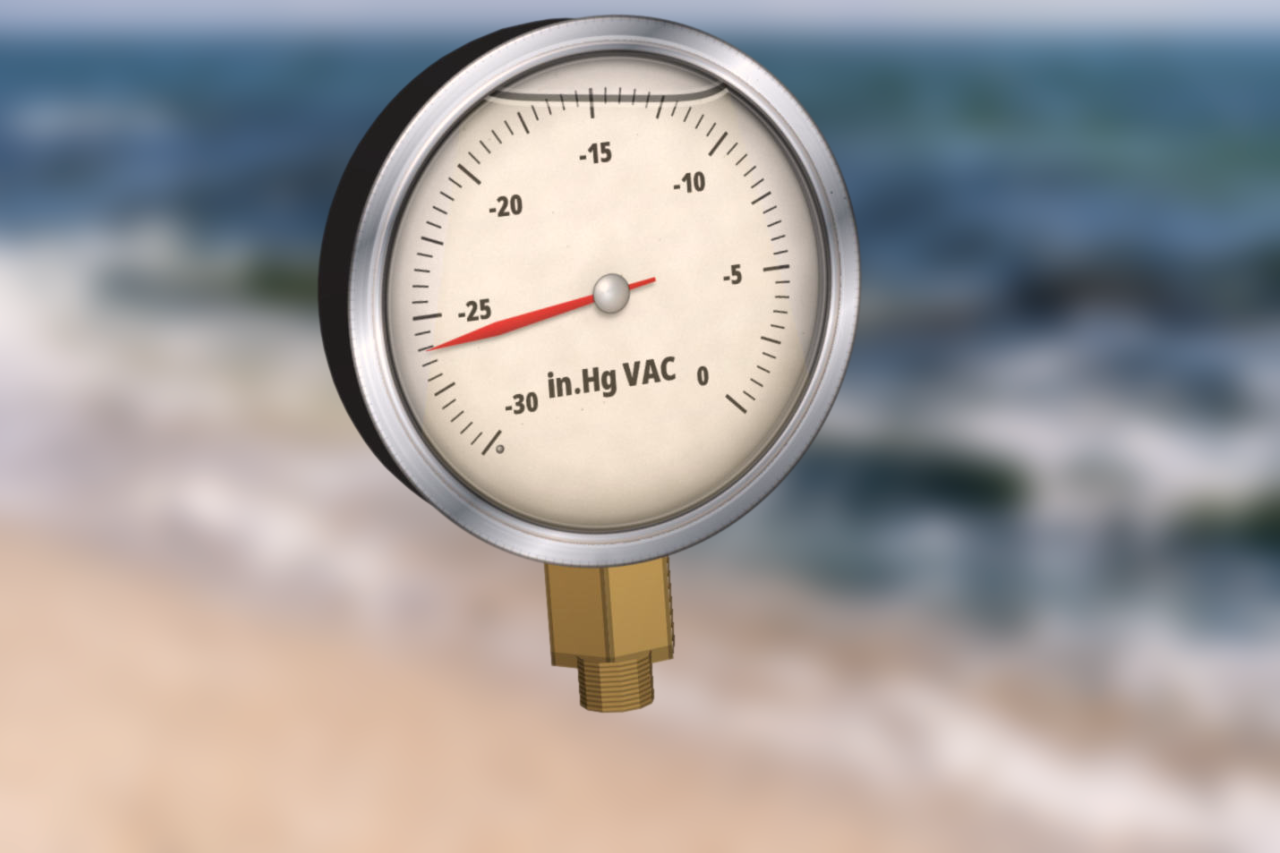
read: -26; inHg
